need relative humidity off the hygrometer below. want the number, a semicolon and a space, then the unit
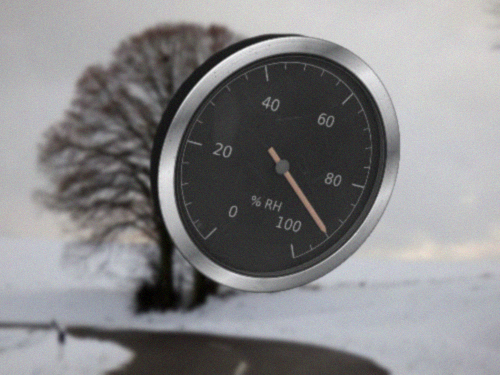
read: 92; %
